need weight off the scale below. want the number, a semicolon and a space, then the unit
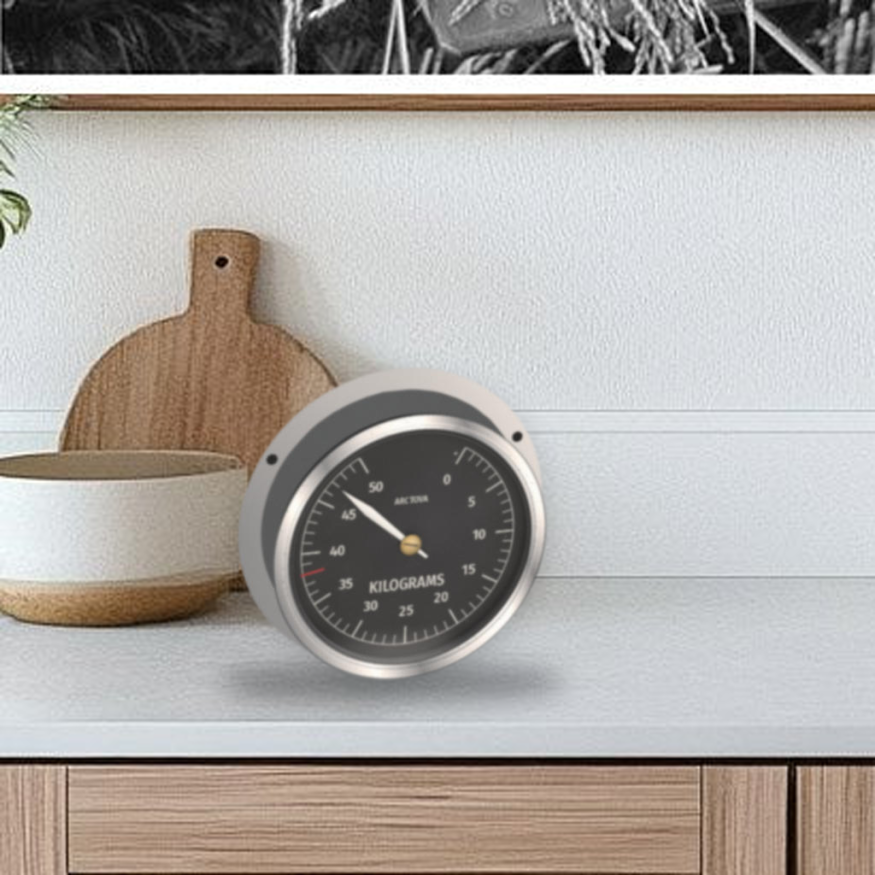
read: 47; kg
